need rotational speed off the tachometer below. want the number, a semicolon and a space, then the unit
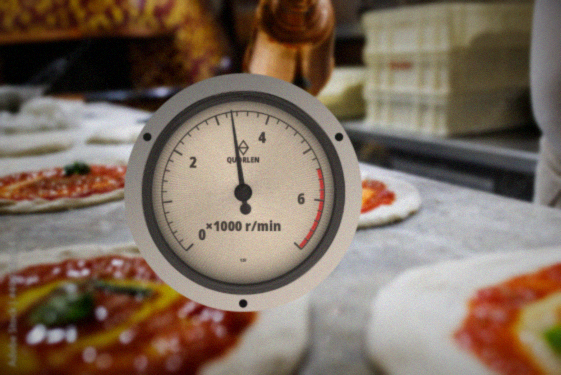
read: 3300; rpm
